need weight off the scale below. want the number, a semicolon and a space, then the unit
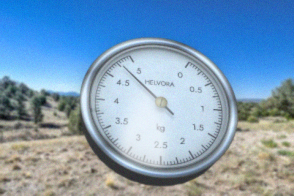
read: 4.75; kg
